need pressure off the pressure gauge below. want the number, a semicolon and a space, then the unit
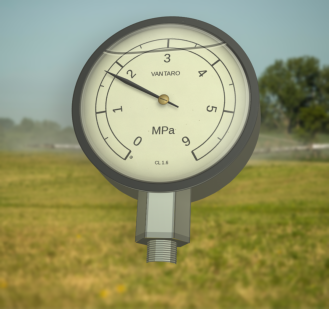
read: 1.75; MPa
